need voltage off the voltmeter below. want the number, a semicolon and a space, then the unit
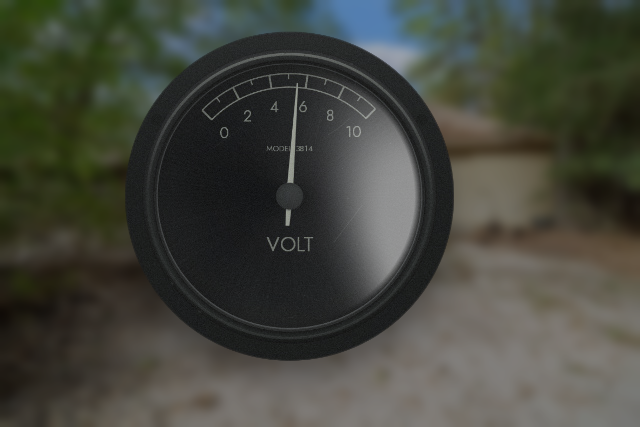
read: 5.5; V
